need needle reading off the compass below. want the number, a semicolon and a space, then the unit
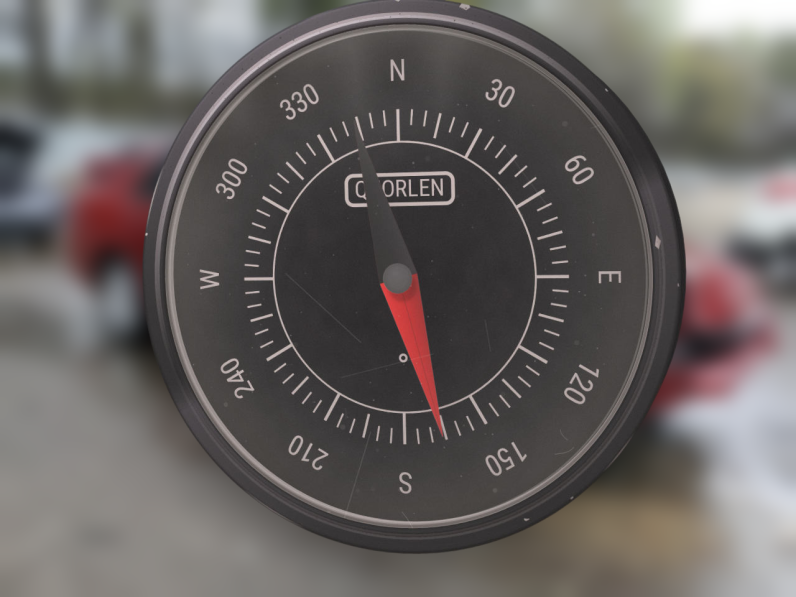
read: 165; °
